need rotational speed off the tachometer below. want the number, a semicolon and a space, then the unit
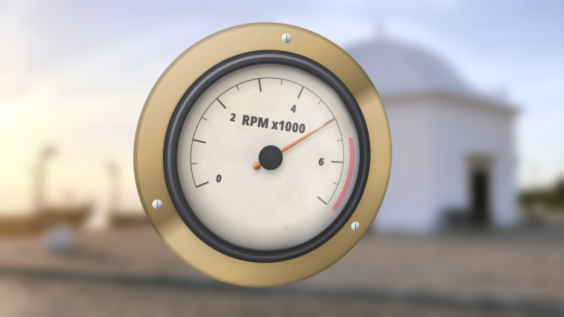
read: 5000; rpm
